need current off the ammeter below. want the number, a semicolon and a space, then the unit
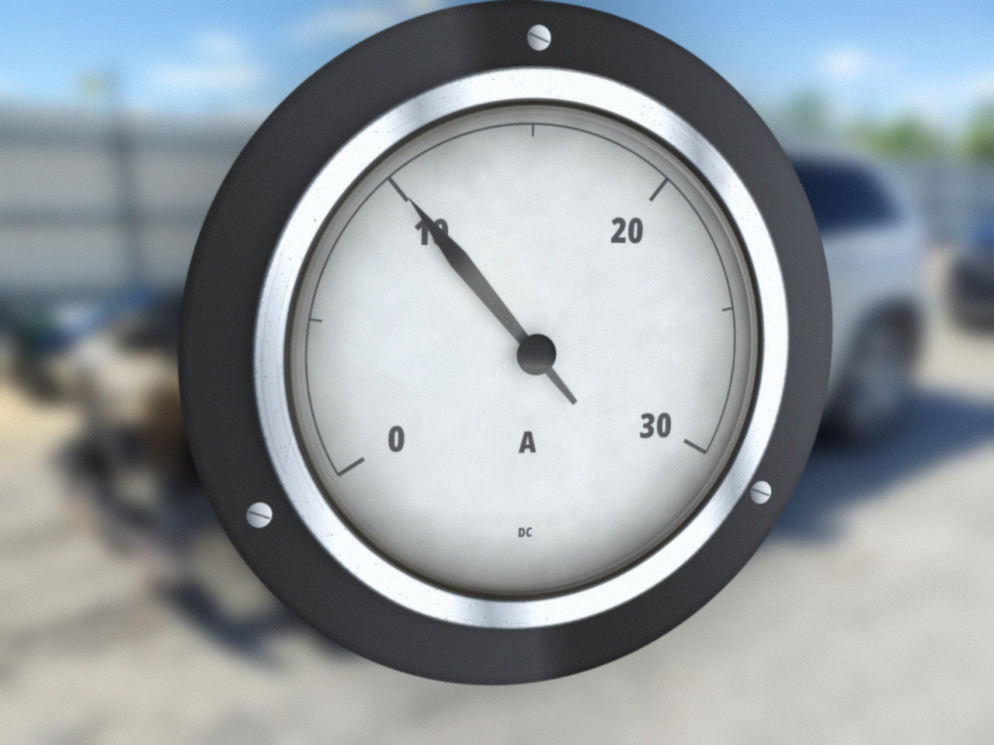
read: 10; A
